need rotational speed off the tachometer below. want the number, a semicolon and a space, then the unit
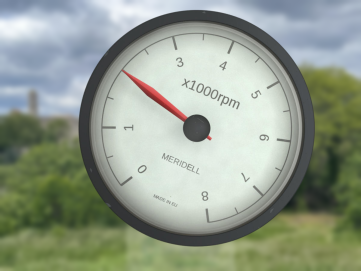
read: 2000; rpm
